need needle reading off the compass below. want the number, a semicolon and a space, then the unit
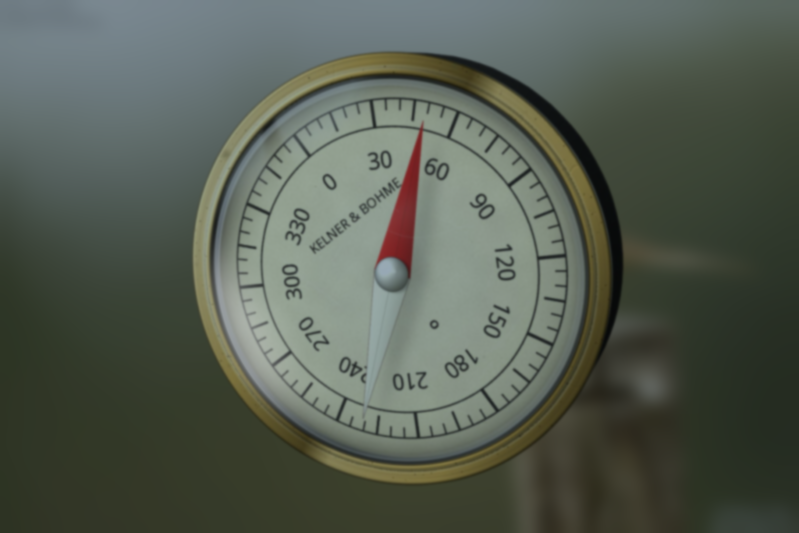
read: 50; °
